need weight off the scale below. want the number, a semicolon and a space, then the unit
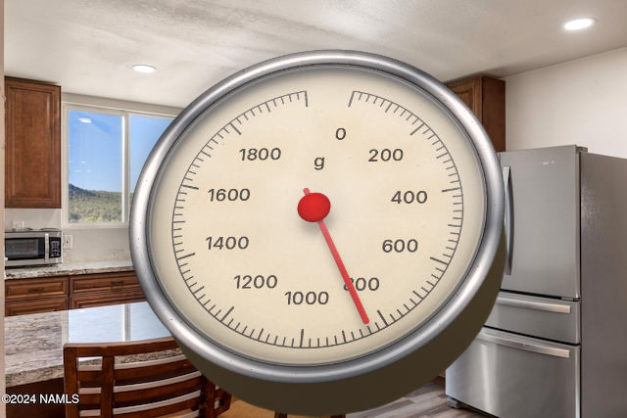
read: 840; g
